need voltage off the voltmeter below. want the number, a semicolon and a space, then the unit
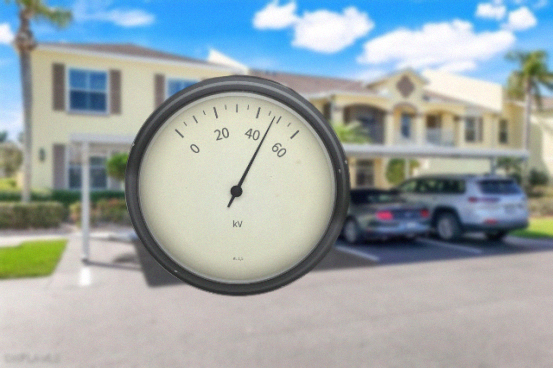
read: 47.5; kV
